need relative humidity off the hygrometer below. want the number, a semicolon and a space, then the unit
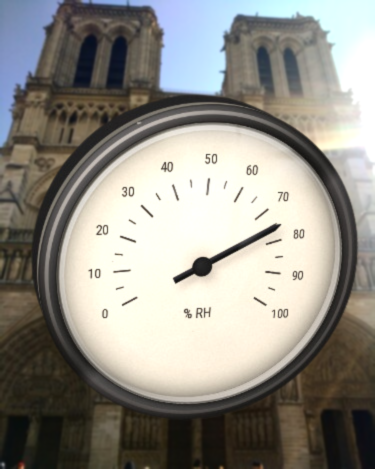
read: 75; %
